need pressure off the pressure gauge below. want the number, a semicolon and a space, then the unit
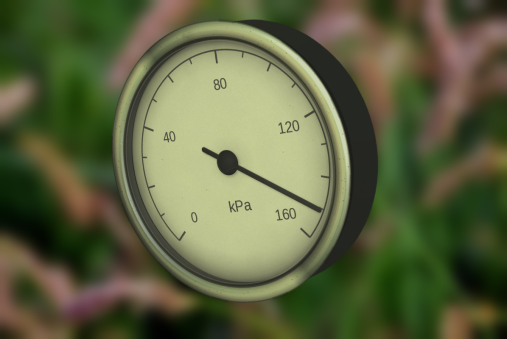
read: 150; kPa
